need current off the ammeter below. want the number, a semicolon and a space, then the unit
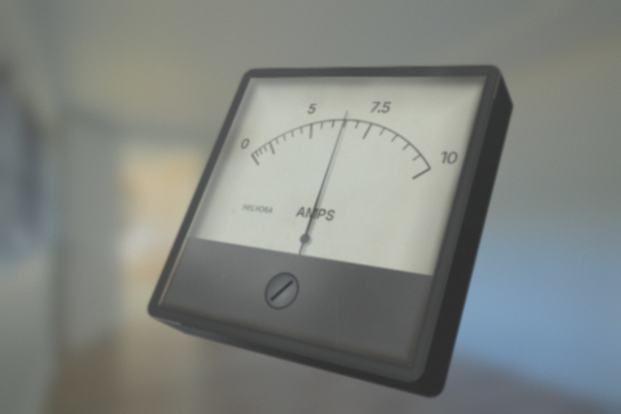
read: 6.5; A
